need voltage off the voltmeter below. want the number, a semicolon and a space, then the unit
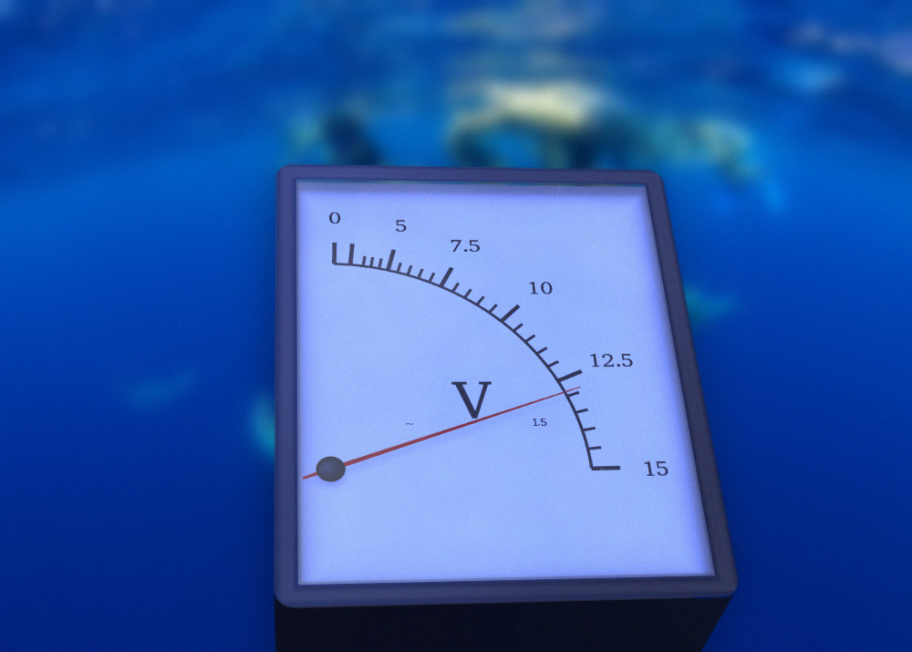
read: 13; V
